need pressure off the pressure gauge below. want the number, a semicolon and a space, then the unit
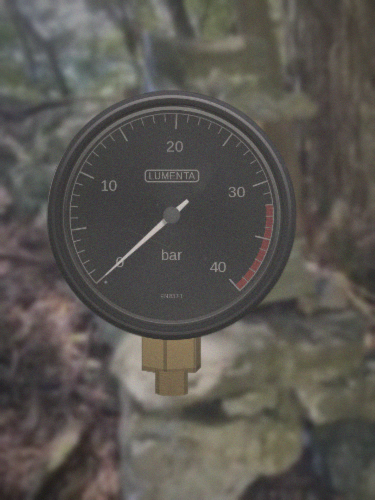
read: 0; bar
